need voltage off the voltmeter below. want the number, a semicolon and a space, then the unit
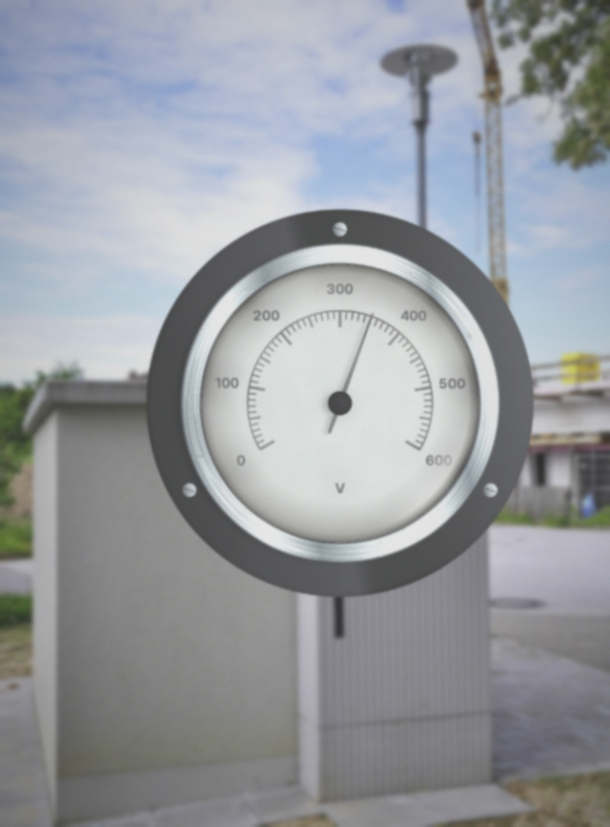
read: 350; V
